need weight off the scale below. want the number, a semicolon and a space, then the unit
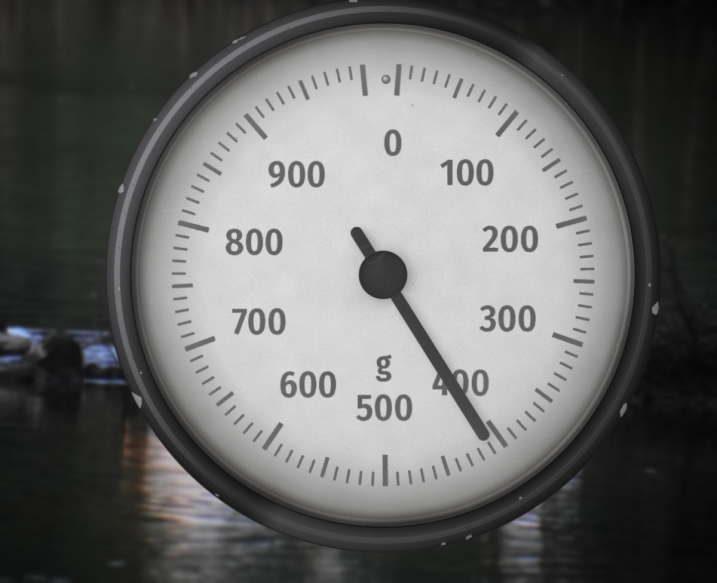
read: 410; g
